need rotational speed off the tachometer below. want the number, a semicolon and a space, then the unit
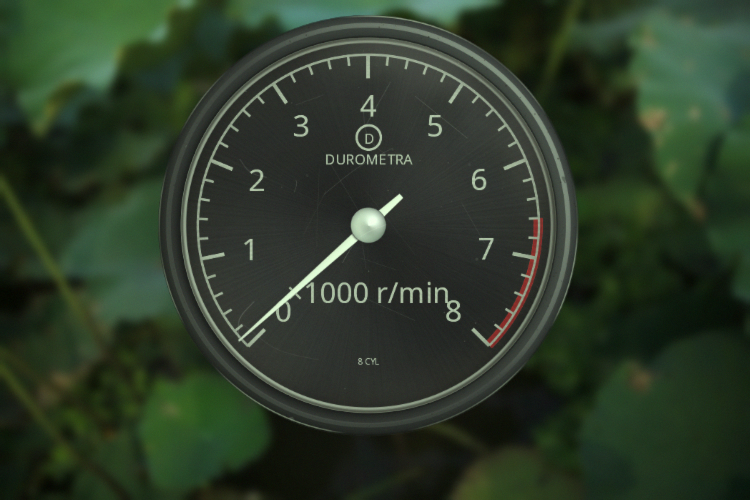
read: 100; rpm
